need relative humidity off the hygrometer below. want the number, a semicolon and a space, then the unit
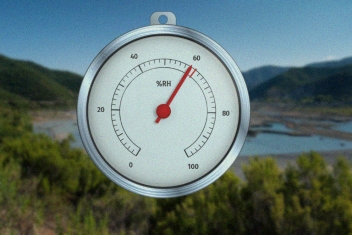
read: 60; %
